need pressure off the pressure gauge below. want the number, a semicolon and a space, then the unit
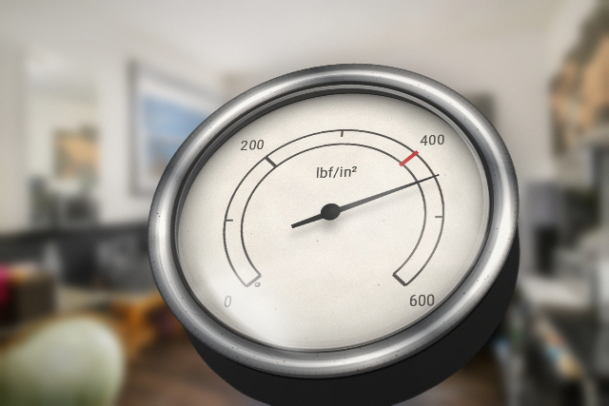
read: 450; psi
